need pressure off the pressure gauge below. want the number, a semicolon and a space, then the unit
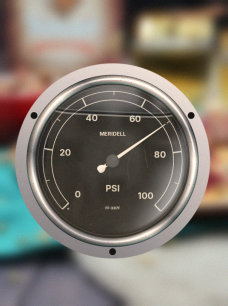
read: 70; psi
